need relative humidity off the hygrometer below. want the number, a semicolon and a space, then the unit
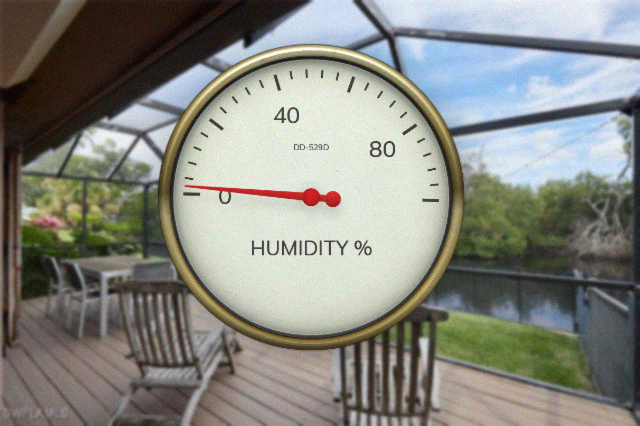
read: 2; %
